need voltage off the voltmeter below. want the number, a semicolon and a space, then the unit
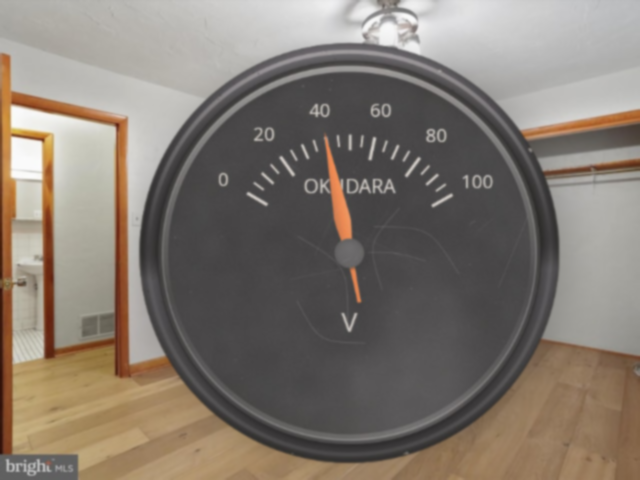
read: 40; V
